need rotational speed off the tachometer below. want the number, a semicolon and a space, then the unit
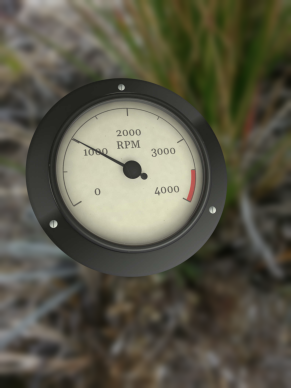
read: 1000; rpm
